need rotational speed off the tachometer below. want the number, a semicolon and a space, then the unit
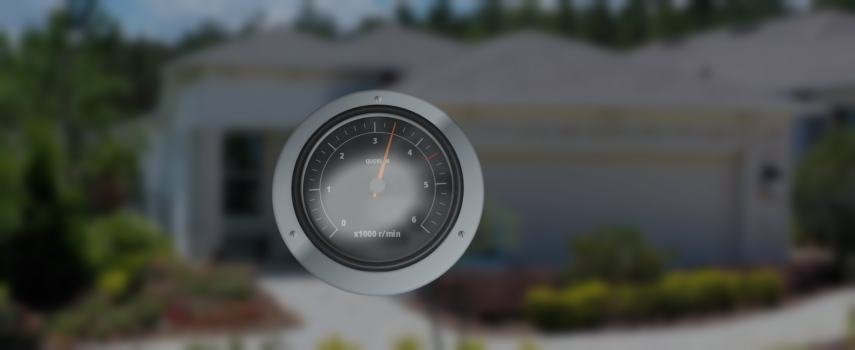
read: 3400; rpm
